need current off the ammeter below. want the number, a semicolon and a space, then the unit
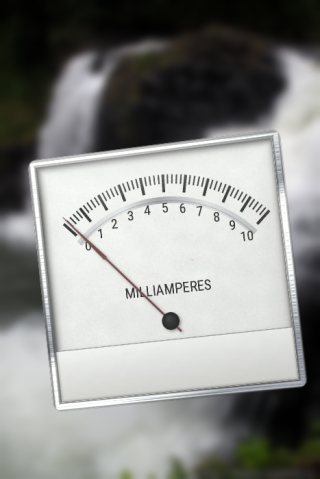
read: 0.2; mA
